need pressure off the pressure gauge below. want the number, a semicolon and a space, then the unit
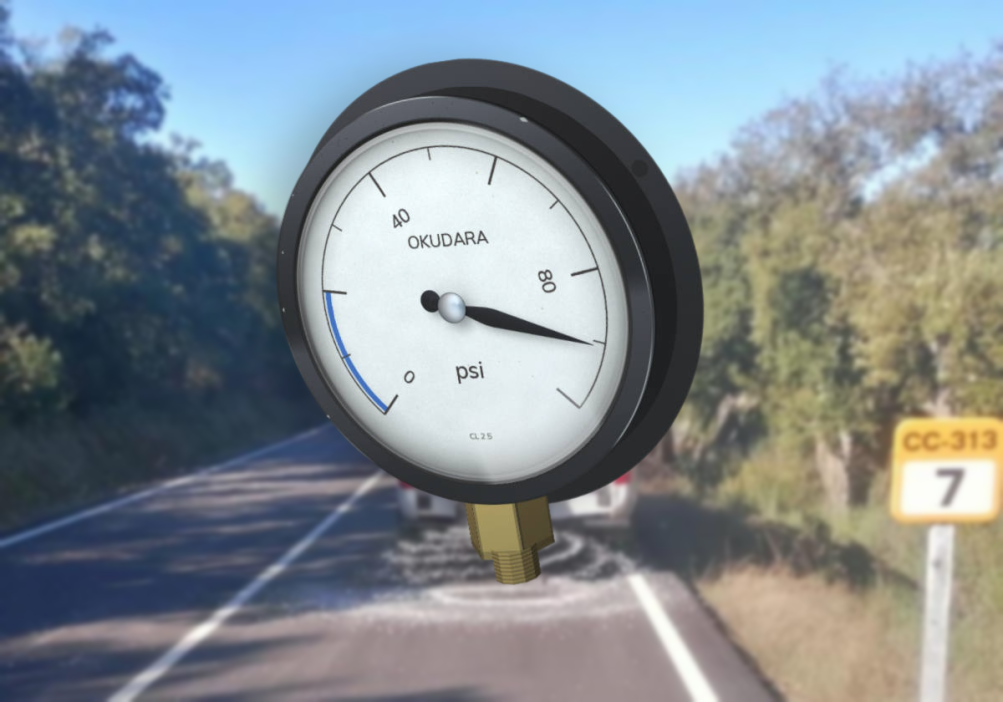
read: 90; psi
